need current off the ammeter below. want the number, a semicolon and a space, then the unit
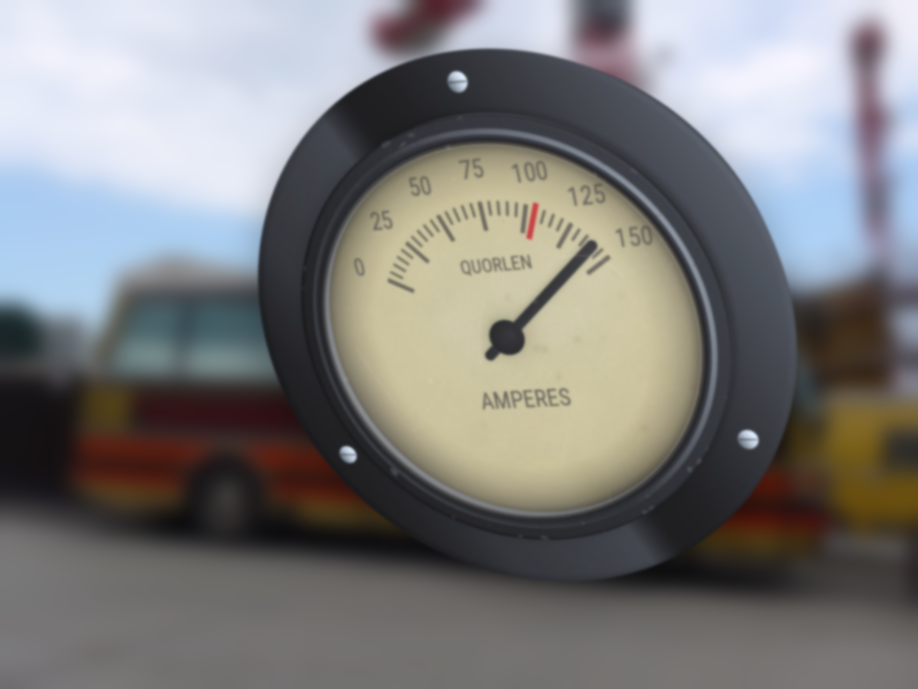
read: 140; A
